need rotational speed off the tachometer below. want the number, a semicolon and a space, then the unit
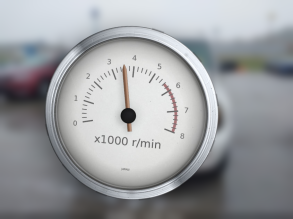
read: 3600; rpm
